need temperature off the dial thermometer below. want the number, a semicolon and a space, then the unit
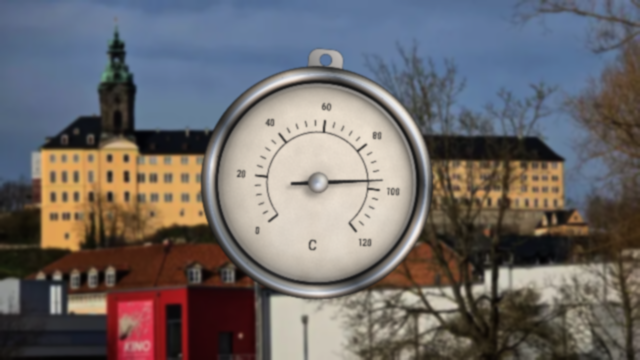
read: 96; °C
